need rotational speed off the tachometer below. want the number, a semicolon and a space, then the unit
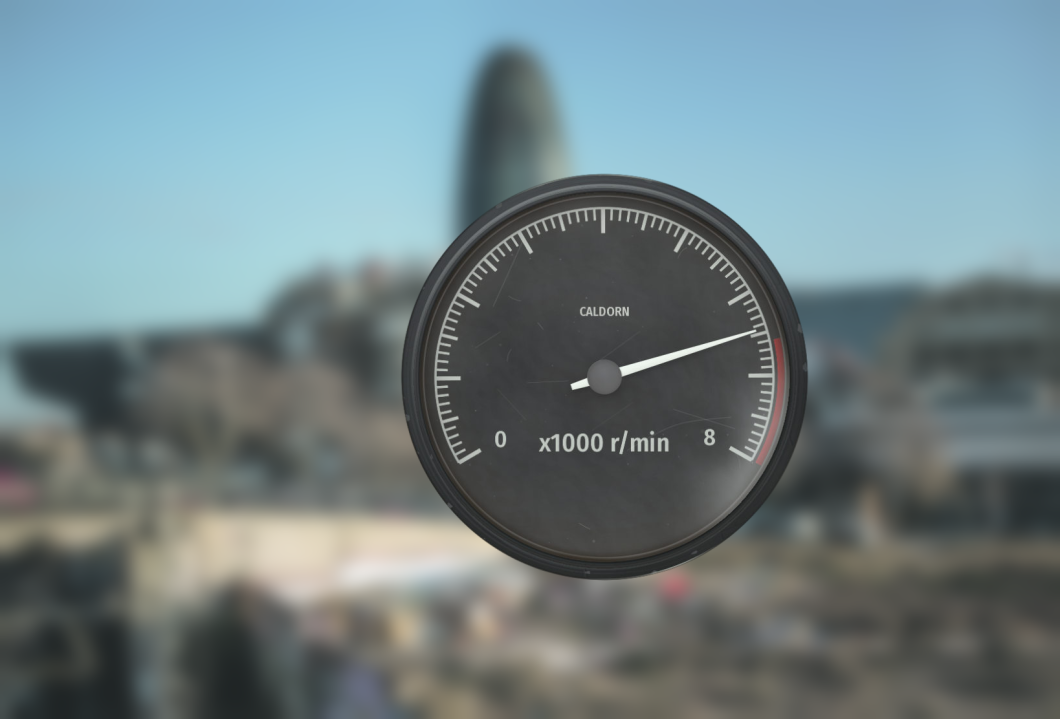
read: 6450; rpm
